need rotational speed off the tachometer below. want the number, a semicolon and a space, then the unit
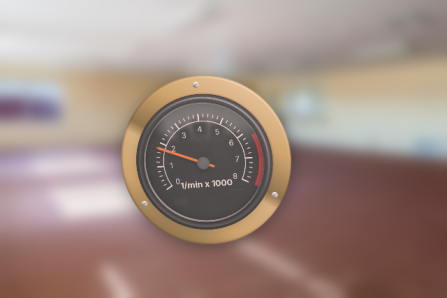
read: 1800; rpm
